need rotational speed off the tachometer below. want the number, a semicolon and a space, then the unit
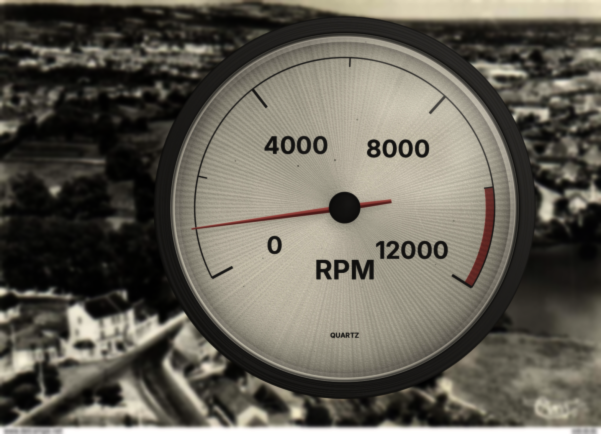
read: 1000; rpm
